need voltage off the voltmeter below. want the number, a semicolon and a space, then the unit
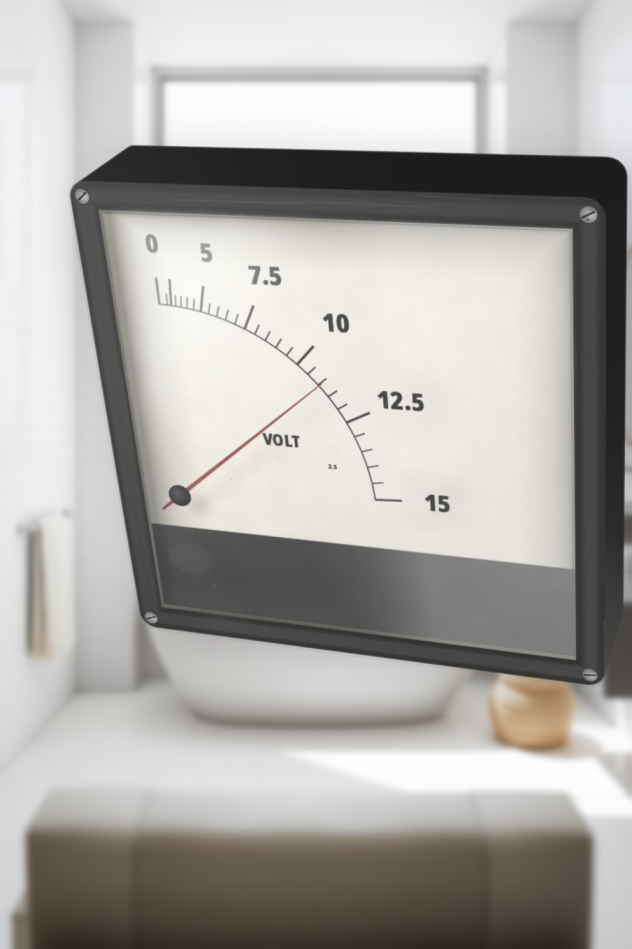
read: 11; V
